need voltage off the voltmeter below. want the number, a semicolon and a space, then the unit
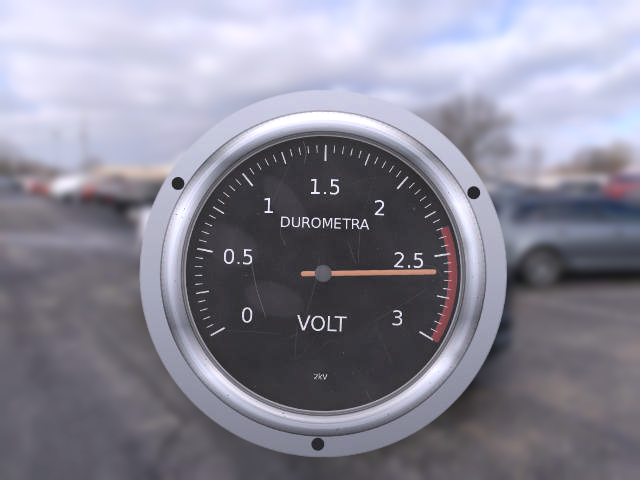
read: 2.6; V
